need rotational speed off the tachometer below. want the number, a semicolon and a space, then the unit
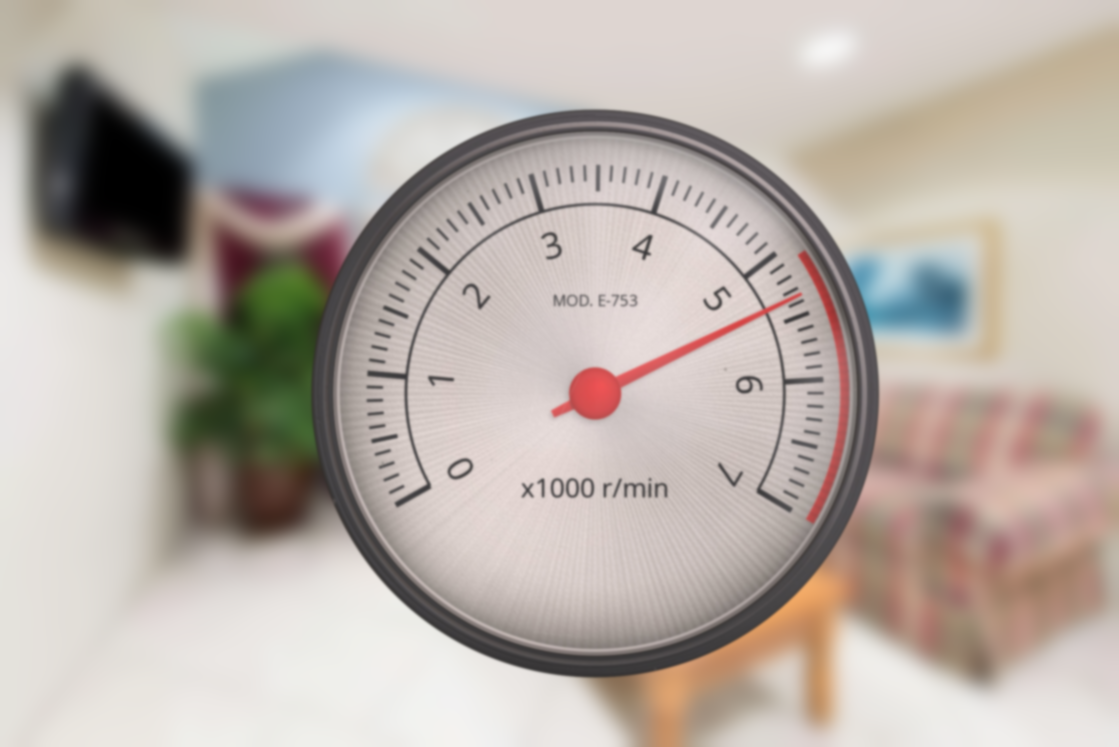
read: 5350; rpm
